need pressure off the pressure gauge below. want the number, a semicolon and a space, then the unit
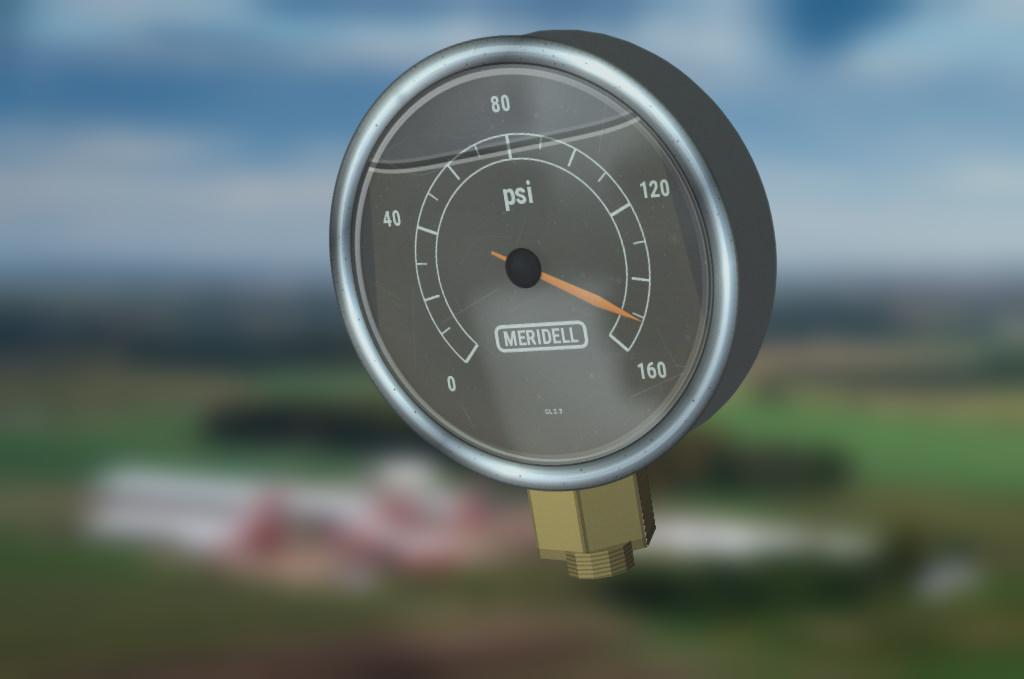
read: 150; psi
